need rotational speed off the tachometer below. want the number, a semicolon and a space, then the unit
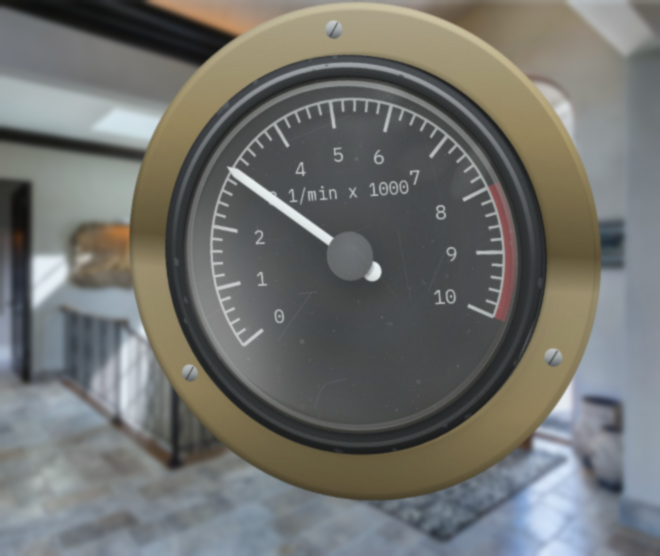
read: 3000; rpm
